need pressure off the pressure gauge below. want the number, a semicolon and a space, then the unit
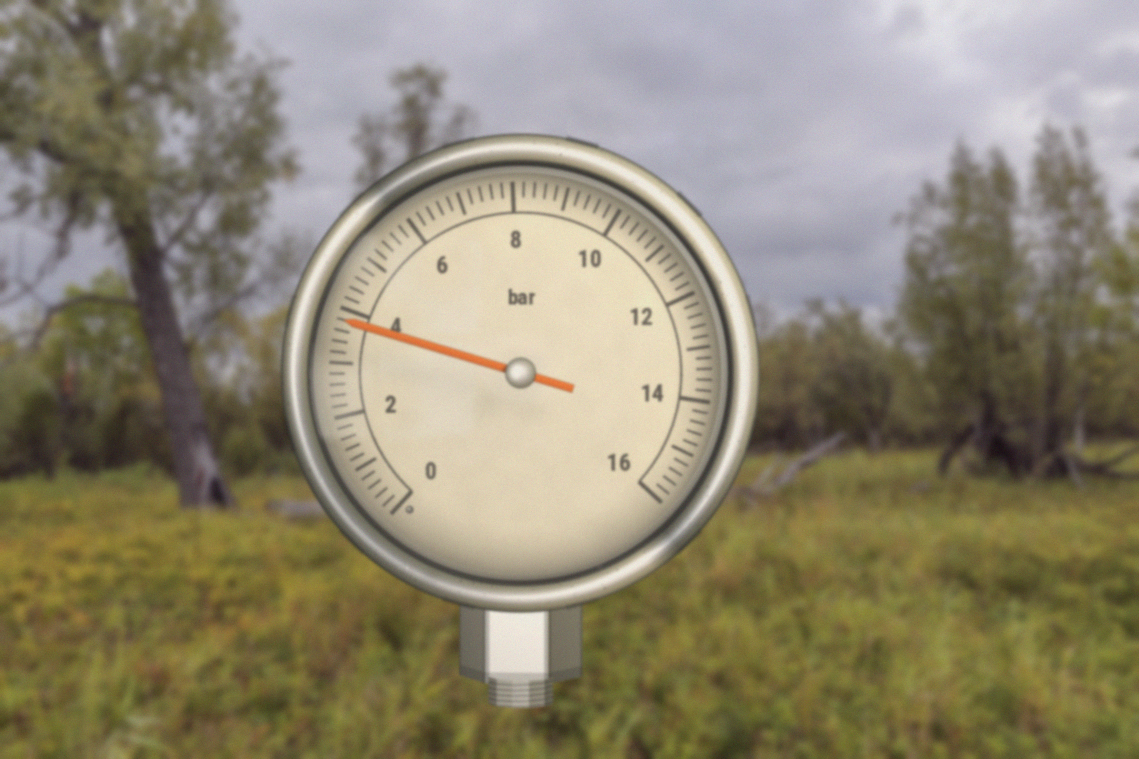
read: 3.8; bar
